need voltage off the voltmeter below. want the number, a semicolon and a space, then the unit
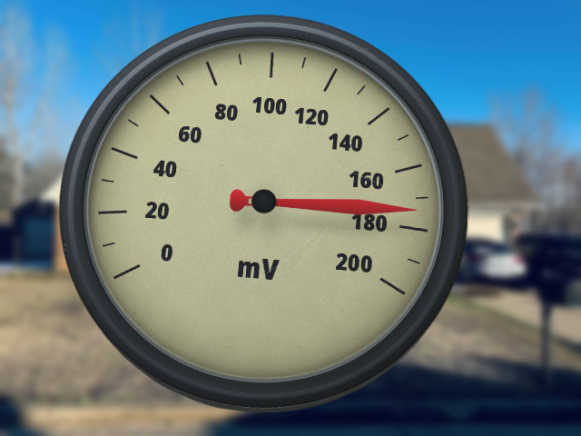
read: 175; mV
